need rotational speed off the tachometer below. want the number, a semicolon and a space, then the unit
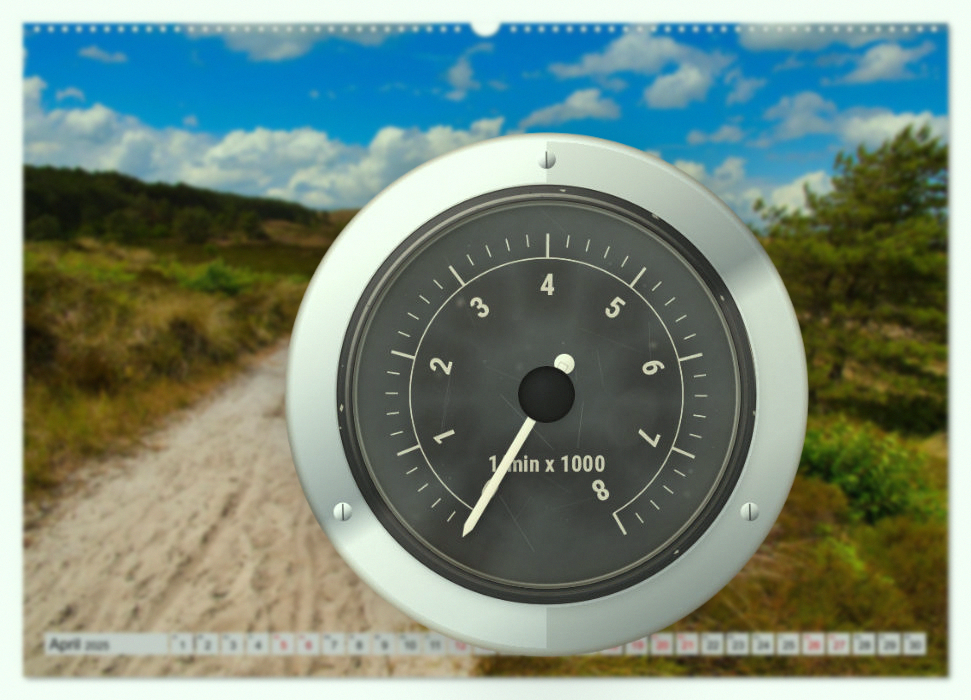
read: 0; rpm
